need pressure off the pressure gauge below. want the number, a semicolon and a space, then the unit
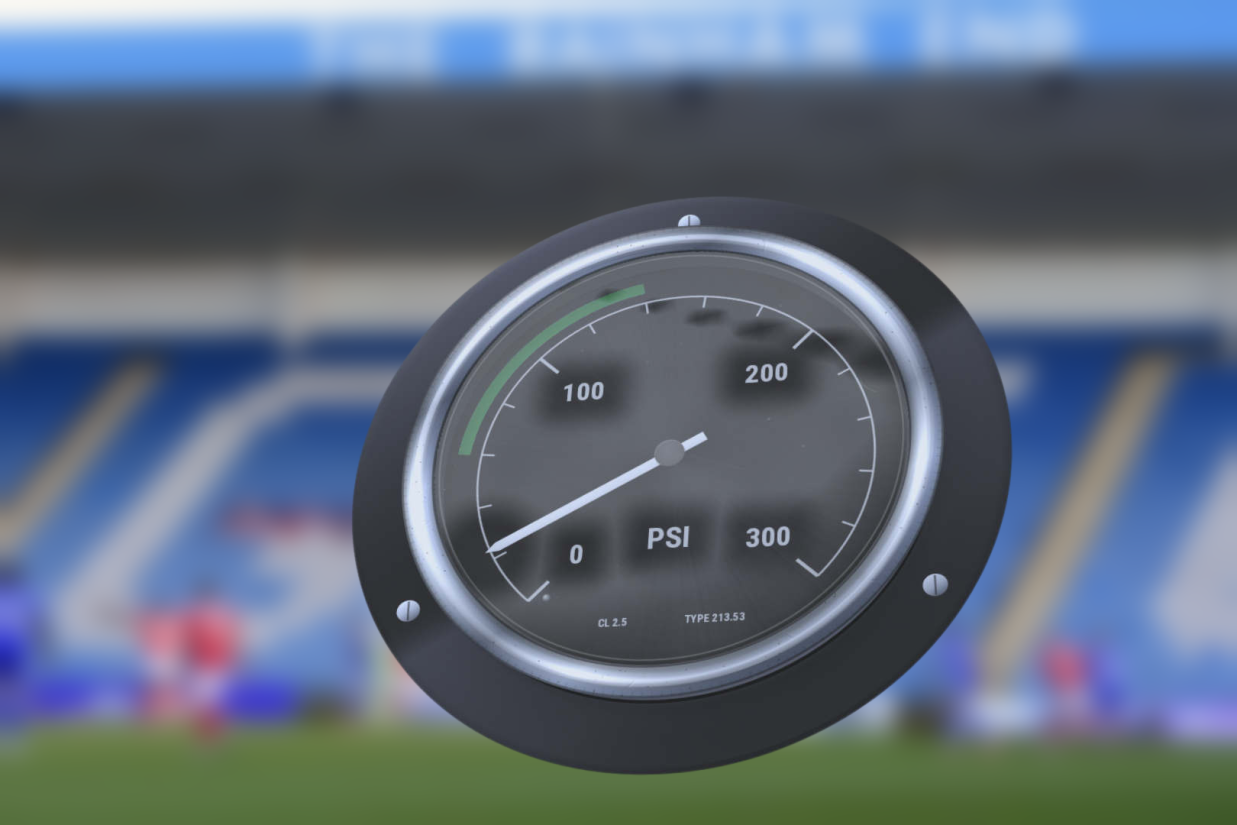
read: 20; psi
